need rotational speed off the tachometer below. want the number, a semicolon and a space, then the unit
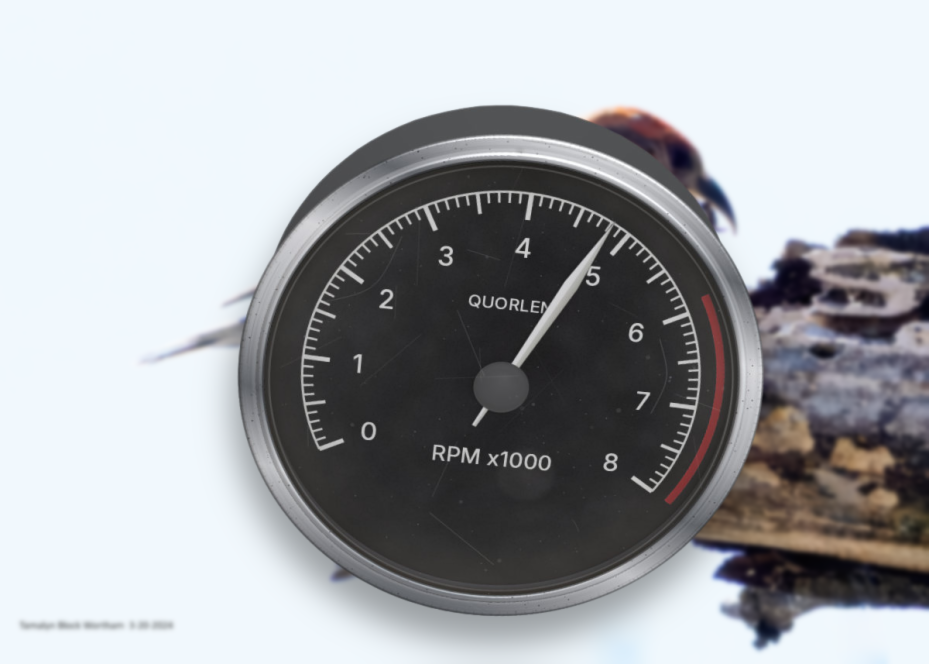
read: 4800; rpm
